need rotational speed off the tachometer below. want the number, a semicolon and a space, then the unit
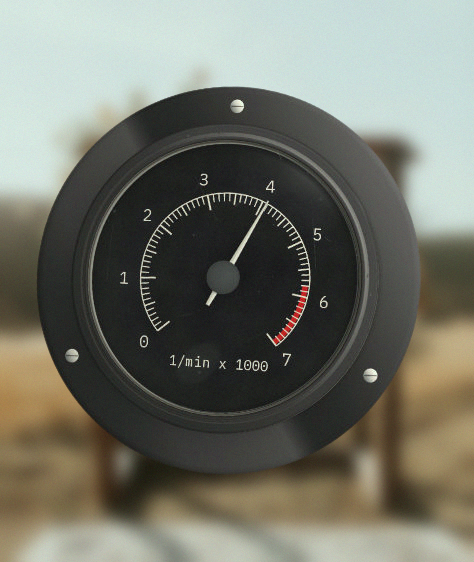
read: 4100; rpm
